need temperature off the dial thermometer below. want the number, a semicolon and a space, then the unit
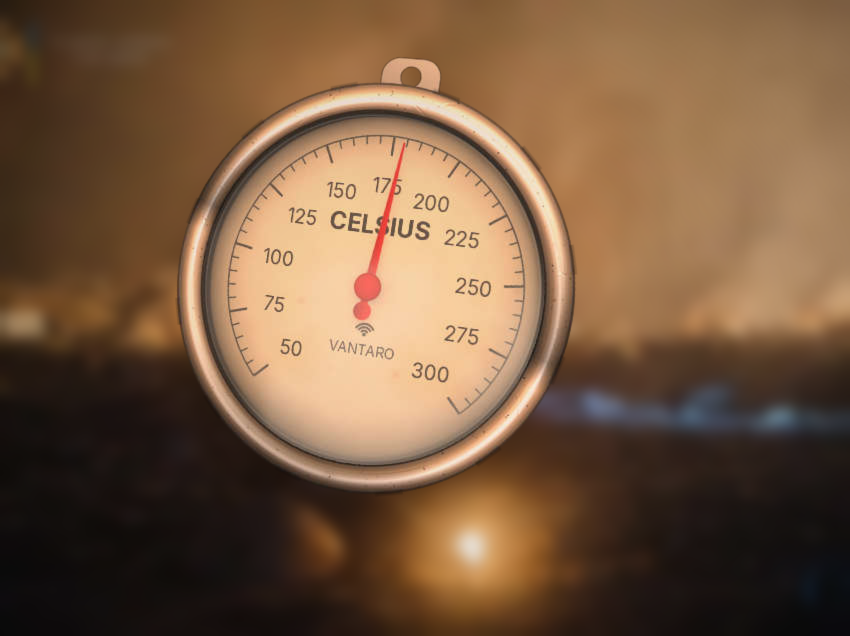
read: 180; °C
